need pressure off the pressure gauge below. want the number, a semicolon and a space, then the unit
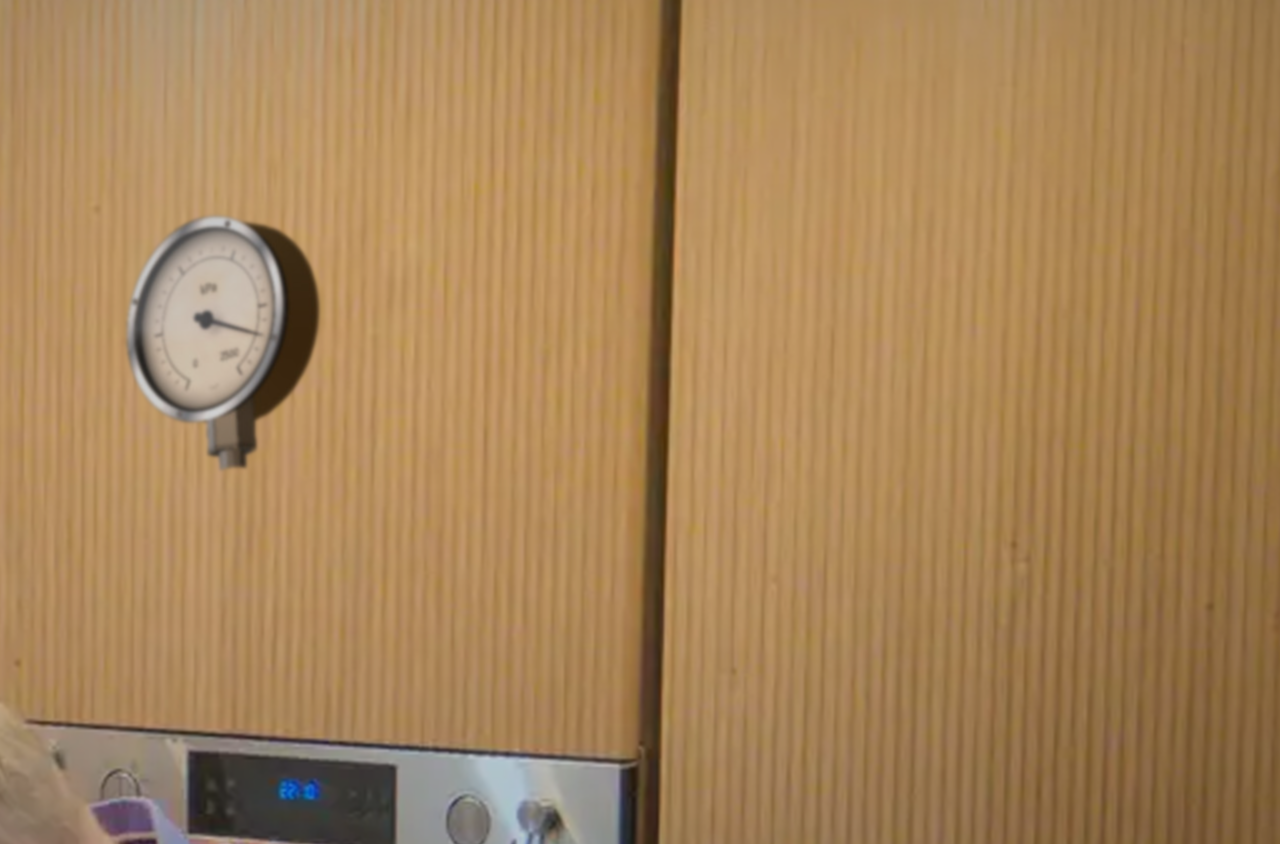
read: 2200; kPa
